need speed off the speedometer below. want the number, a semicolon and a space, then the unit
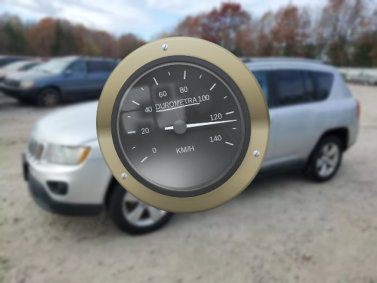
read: 125; km/h
